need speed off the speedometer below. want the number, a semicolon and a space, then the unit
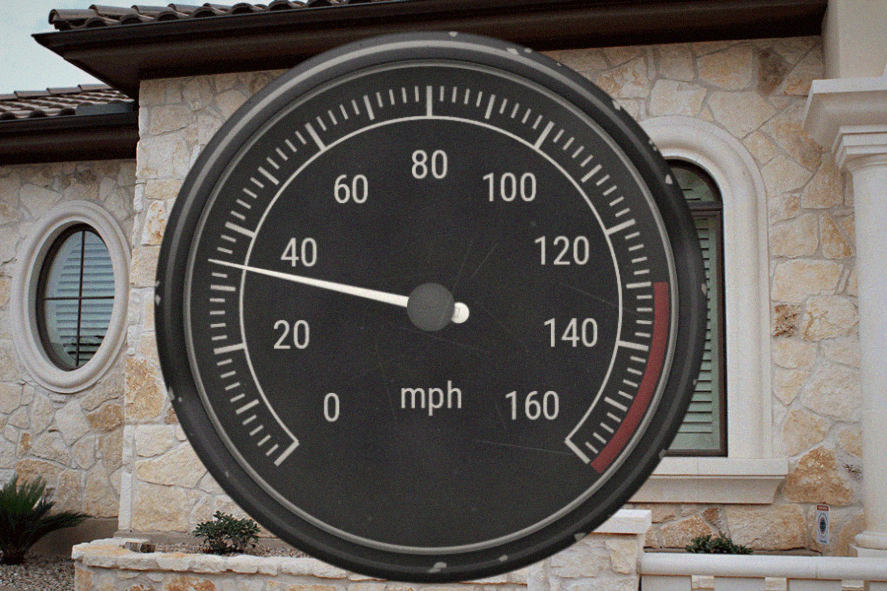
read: 34; mph
